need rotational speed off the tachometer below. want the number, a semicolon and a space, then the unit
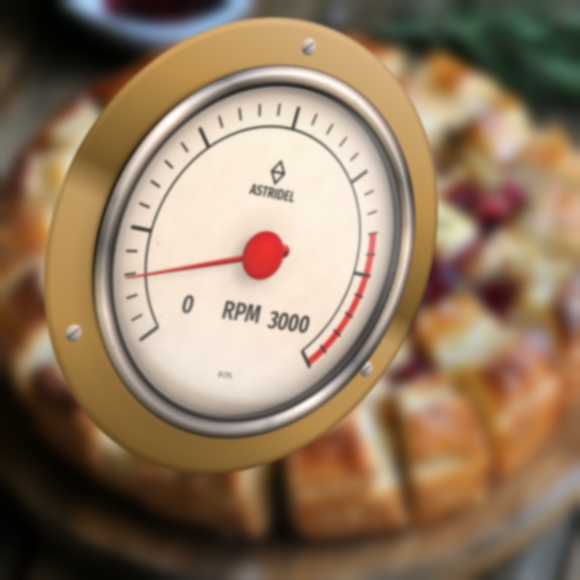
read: 300; rpm
